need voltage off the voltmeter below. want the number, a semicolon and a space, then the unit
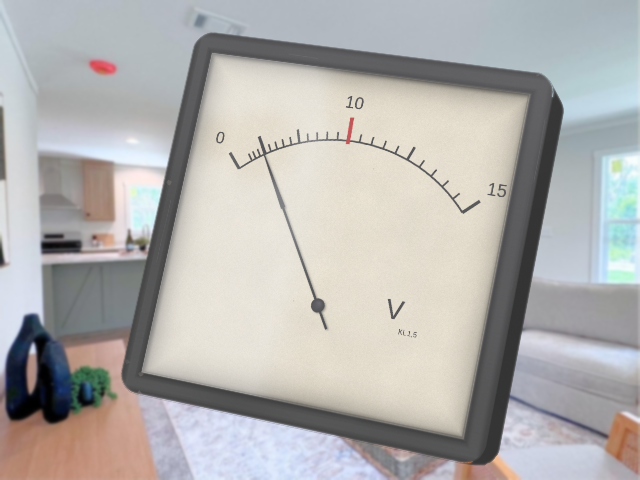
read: 5; V
